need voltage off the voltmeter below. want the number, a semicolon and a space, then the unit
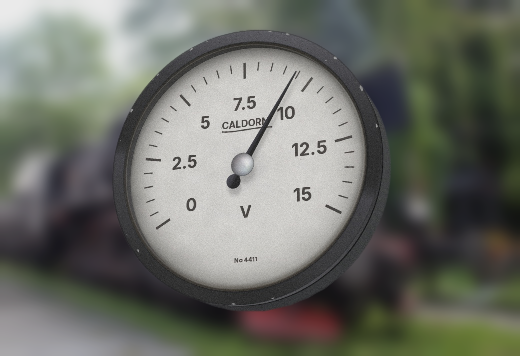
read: 9.5; V
